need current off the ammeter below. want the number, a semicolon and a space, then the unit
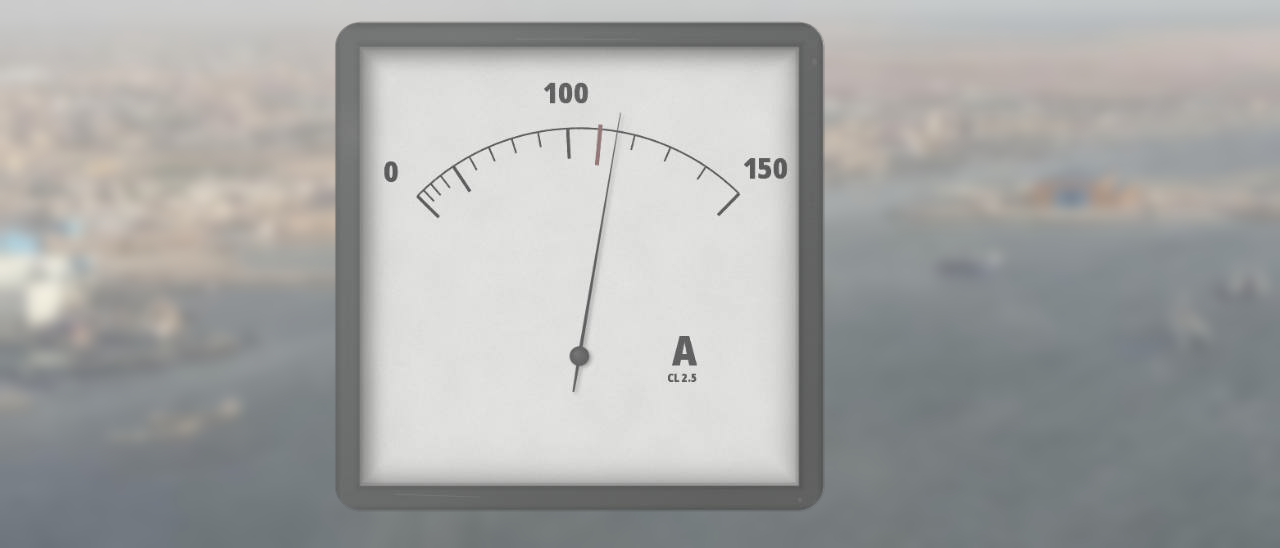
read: 115; A
